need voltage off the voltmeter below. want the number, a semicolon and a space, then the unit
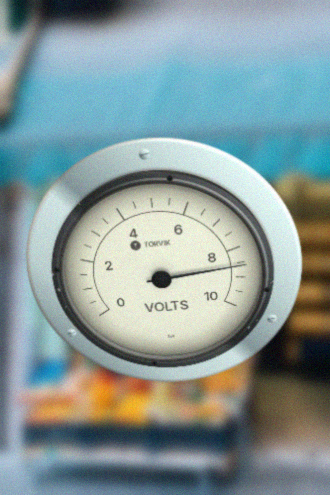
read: 8.5; V
